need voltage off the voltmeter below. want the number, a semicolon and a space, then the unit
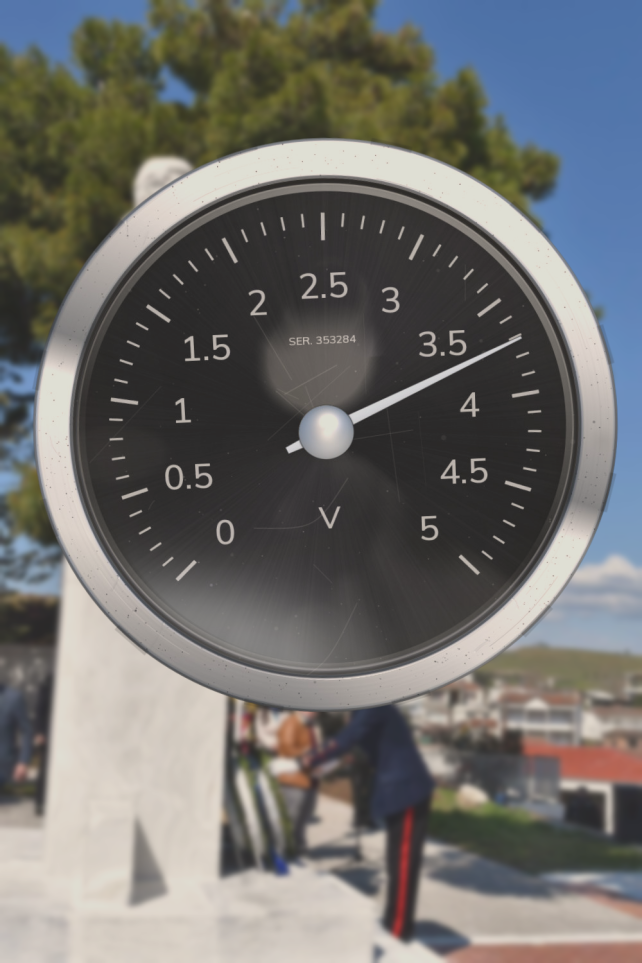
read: 3.7; V
